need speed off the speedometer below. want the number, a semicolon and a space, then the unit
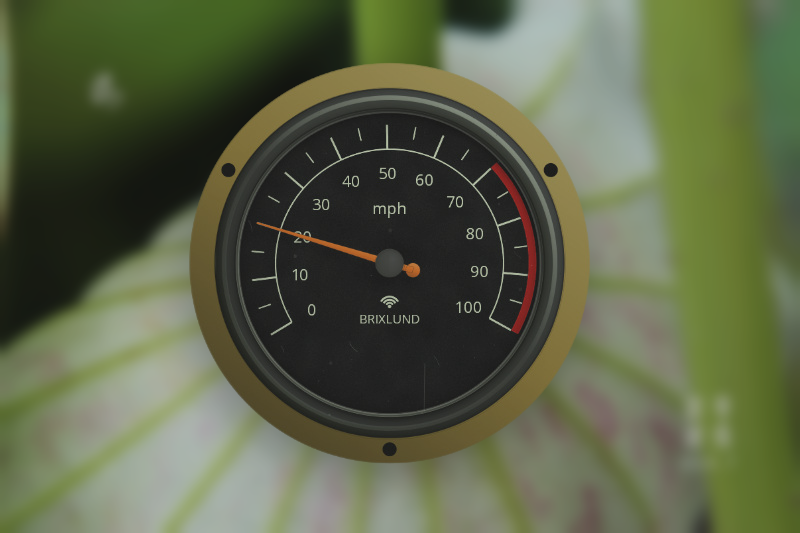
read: 20; mph
